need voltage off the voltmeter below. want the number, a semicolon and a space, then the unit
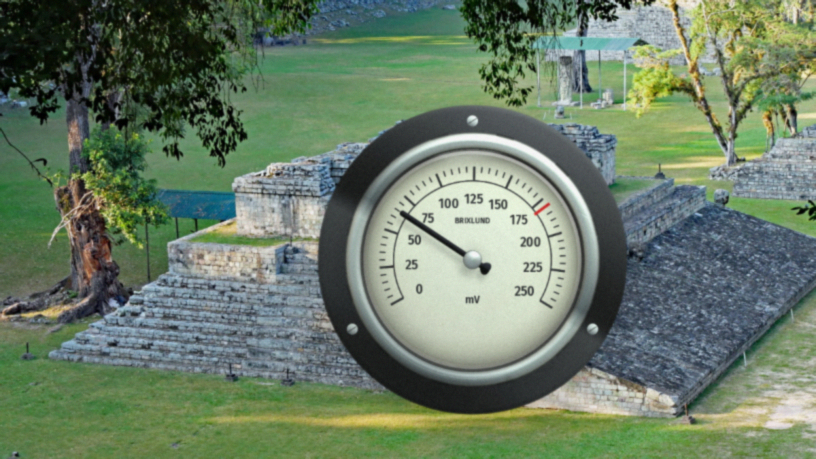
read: 65; mV
